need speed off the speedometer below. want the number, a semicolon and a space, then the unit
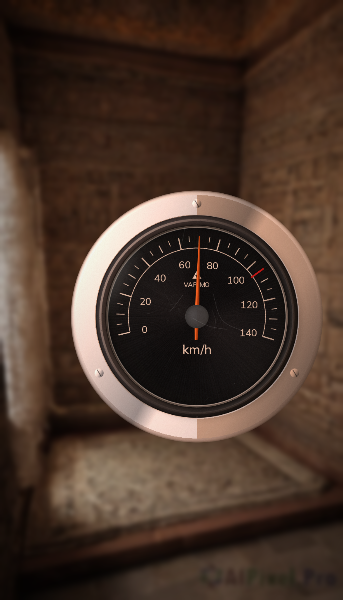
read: 70; km/h
